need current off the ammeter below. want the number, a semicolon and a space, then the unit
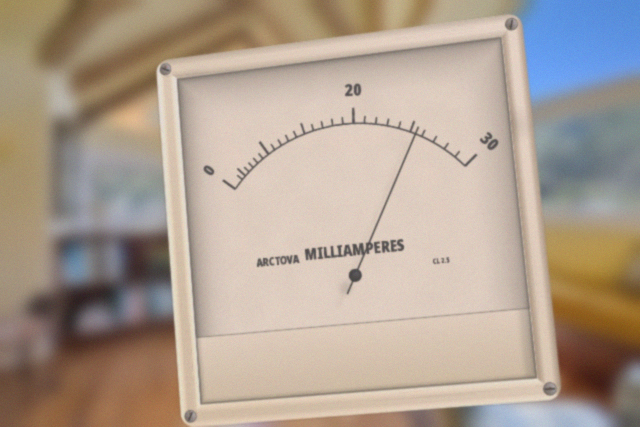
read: 25.5; mA
